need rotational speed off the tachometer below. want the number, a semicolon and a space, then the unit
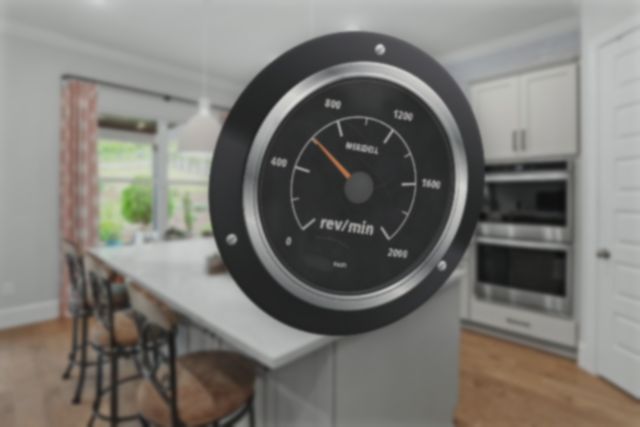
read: 600; rpm
